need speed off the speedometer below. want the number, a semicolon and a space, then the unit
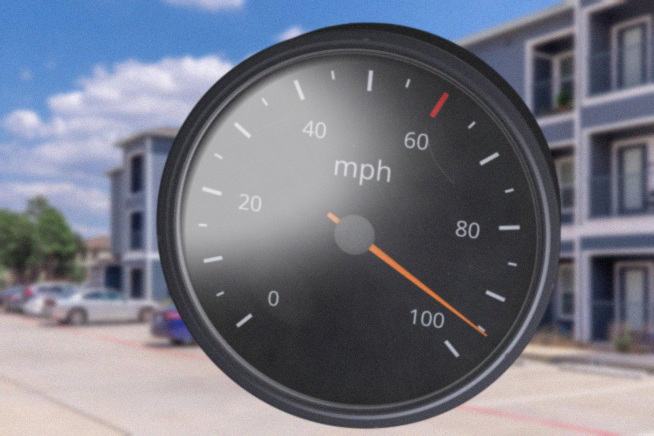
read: 95; mph
